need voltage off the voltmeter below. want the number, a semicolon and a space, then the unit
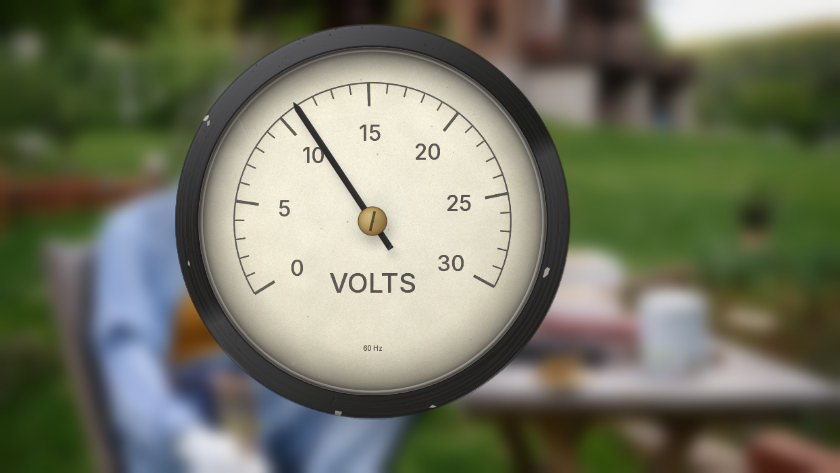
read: 11; V
